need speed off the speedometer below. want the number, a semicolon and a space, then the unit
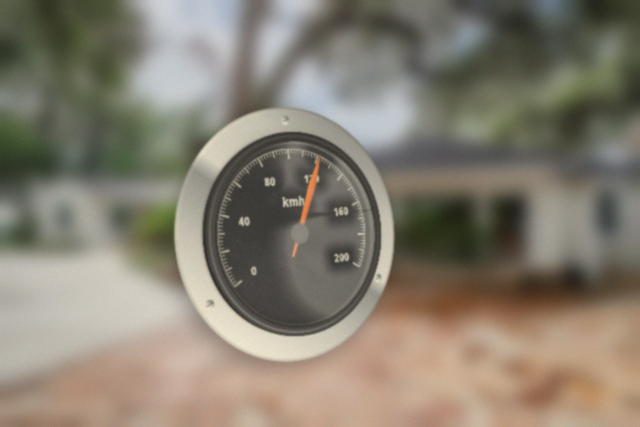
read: 120; km/h
